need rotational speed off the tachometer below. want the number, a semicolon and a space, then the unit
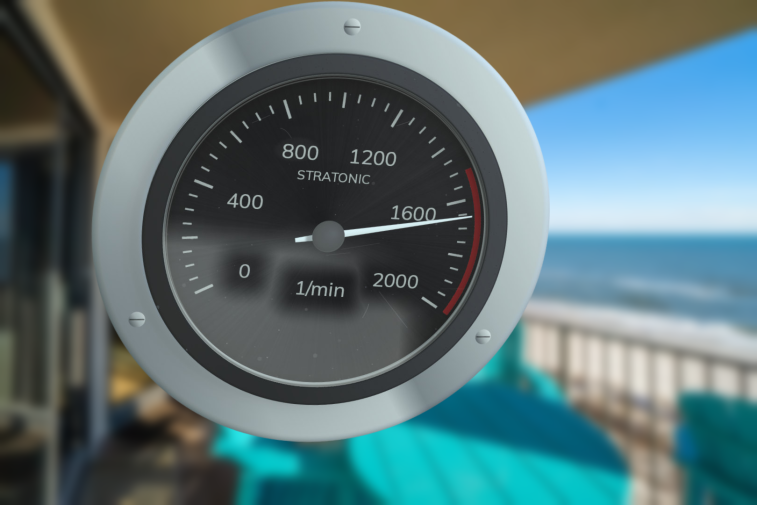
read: 1650; rpm
